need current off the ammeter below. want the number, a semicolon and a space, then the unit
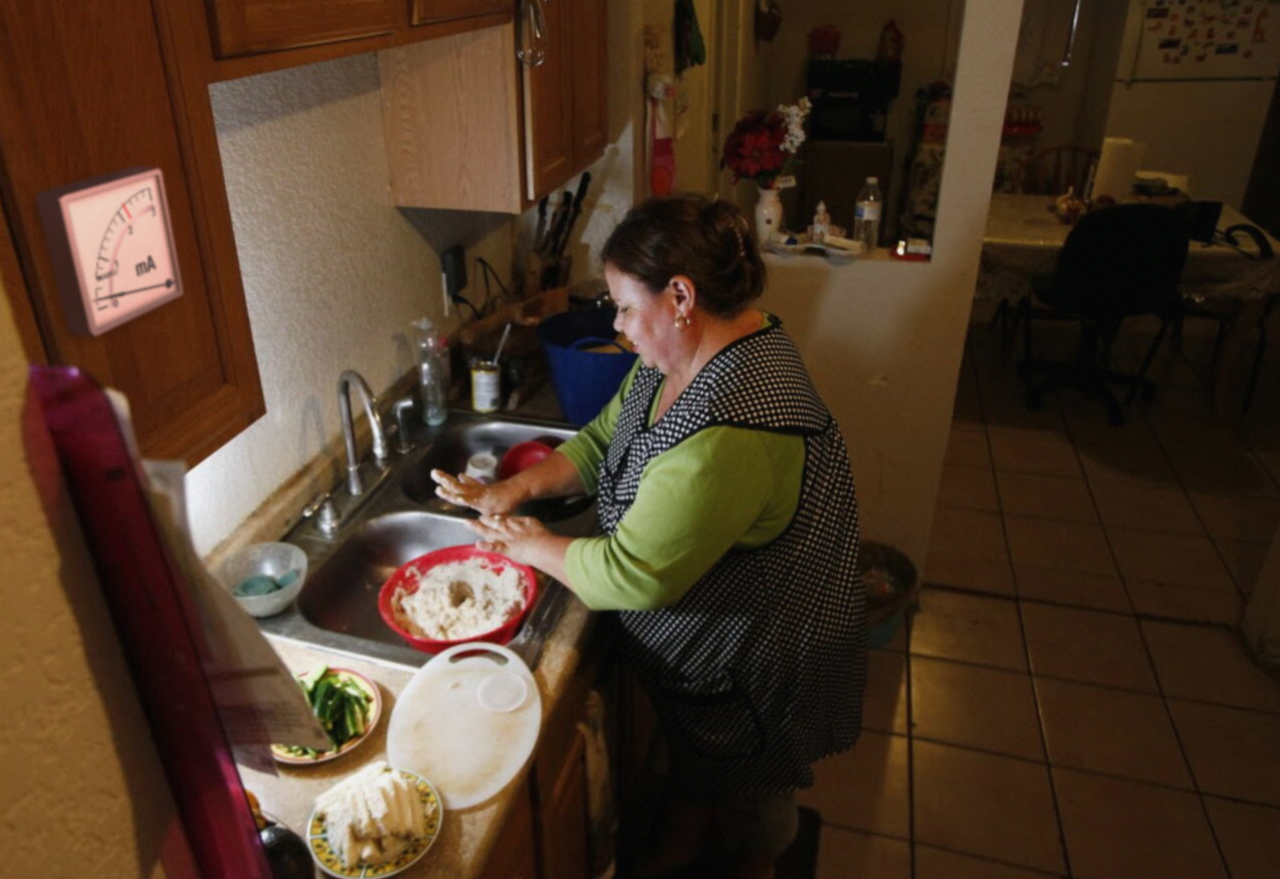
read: 0.2; mA
